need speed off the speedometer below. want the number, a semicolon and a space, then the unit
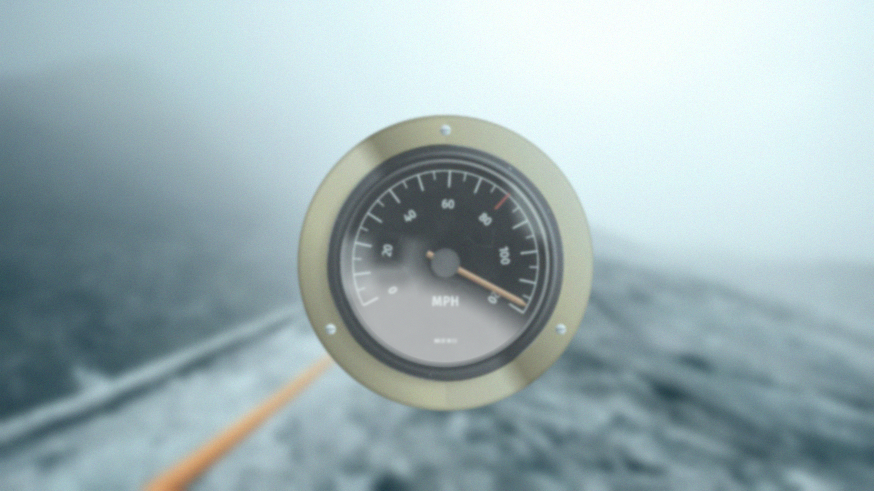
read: 117.5; mph
